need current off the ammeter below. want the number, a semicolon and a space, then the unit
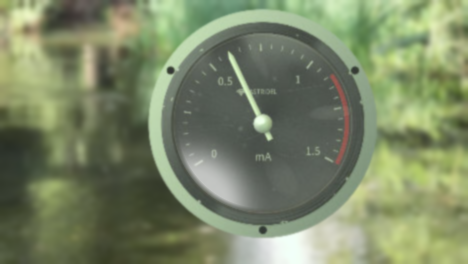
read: 0.6; mA
